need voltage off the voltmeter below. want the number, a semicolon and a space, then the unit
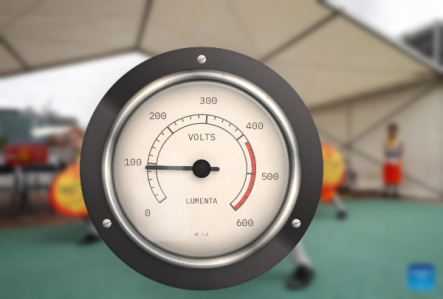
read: 90; V
